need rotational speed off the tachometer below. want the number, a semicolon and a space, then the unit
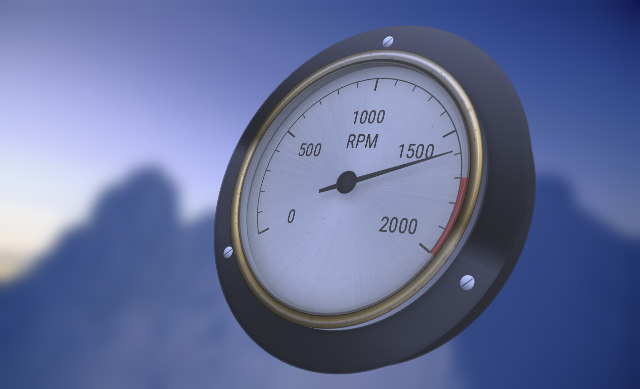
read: 1600; rpm
